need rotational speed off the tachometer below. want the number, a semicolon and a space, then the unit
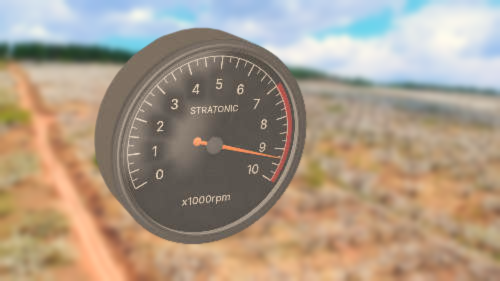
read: 9250; rpm
